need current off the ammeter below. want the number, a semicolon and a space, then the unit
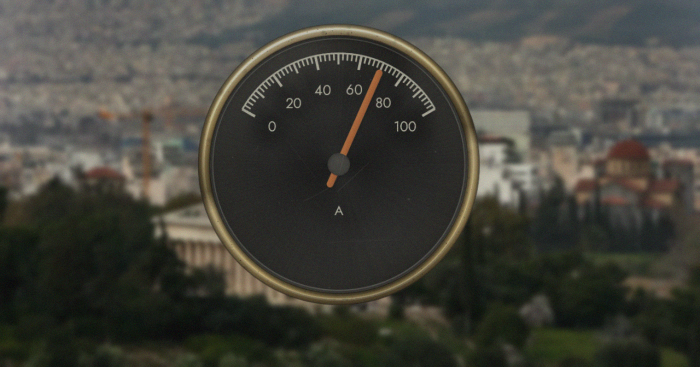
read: 70; A
